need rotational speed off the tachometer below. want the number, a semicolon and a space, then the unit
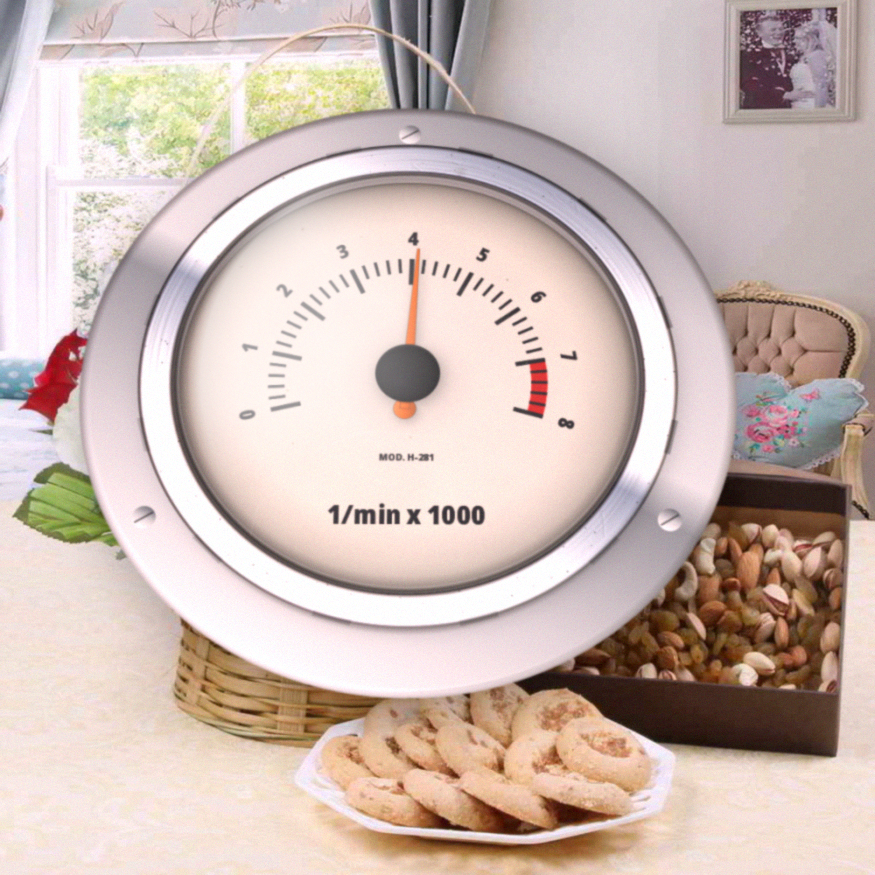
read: 4100; rpm
